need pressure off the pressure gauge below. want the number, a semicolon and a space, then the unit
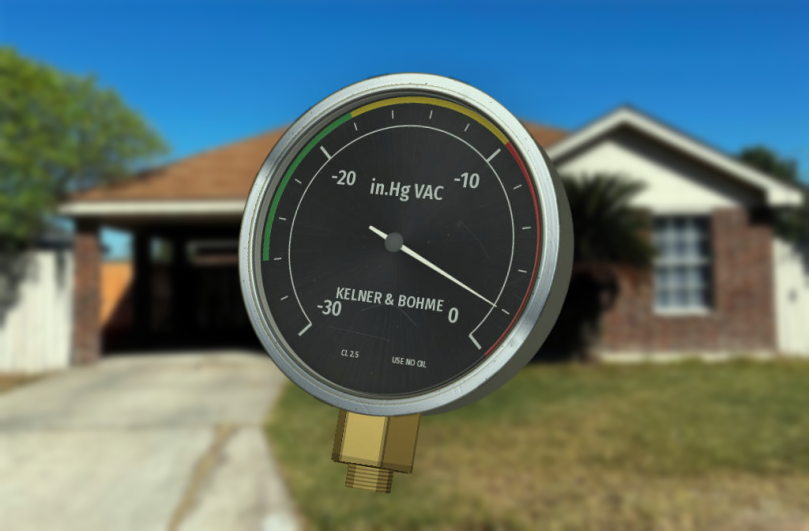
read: -2; inHg
